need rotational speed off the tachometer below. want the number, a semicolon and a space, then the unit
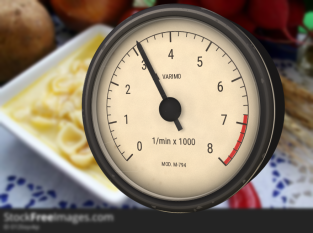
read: 3200; rpm
